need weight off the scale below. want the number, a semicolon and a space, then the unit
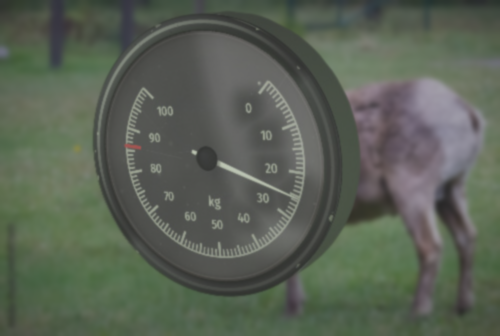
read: 25; kg
